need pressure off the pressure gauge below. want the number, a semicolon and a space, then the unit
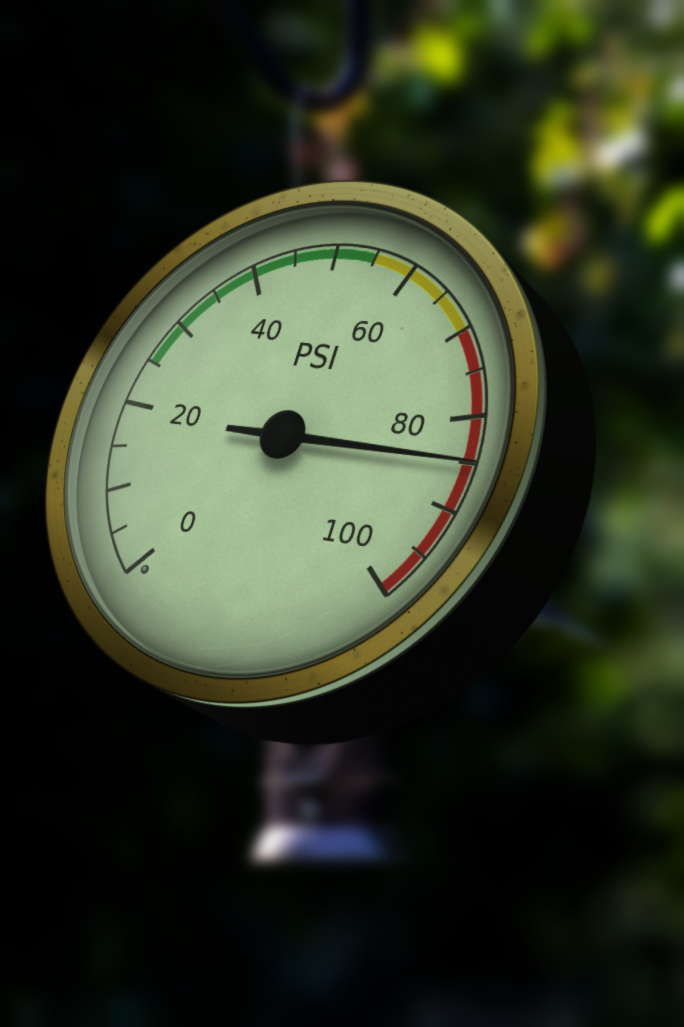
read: 85; psi
